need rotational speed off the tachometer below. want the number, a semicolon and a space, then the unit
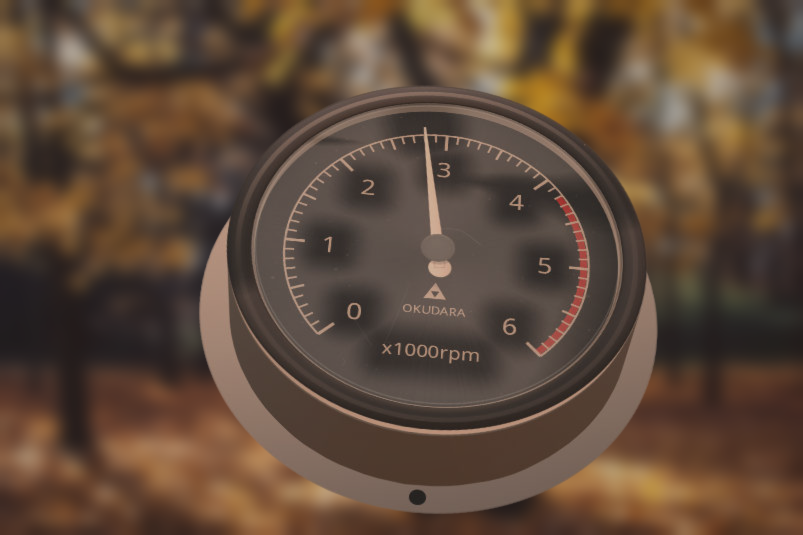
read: 2800; rpm
